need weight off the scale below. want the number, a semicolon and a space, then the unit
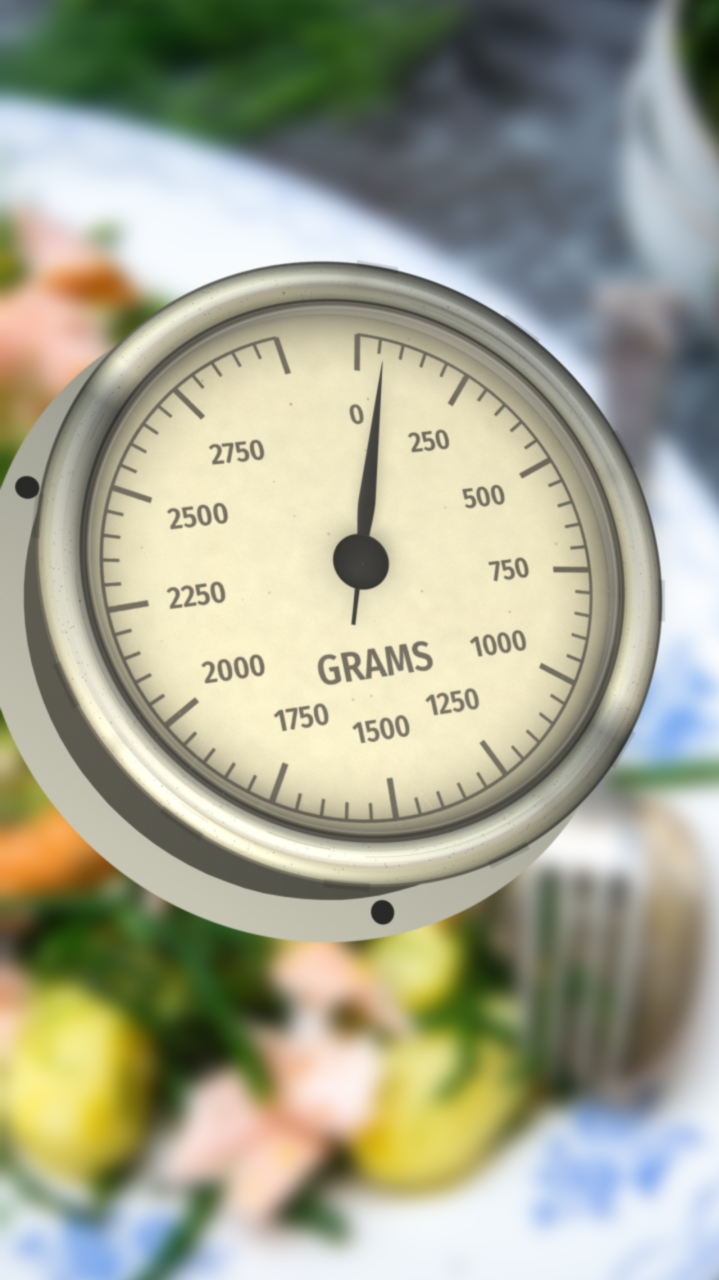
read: 50; g
